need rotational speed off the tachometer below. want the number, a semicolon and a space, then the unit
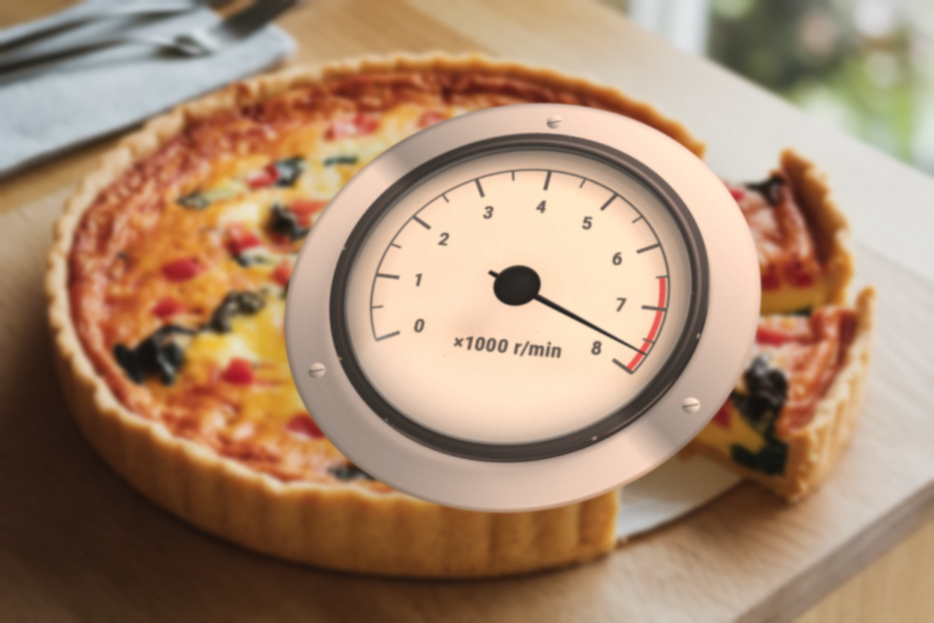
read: 7750; rpm
